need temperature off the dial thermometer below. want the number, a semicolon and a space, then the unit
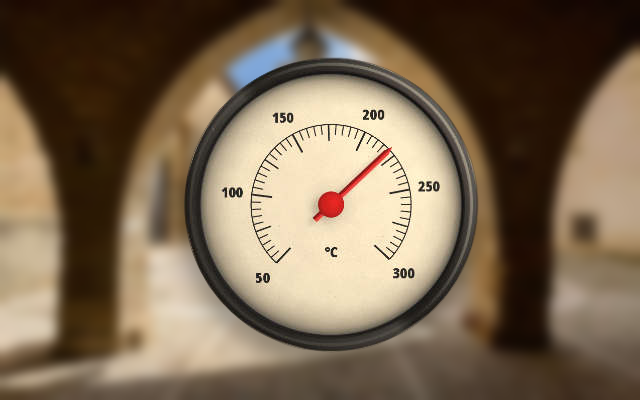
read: 220; °C
